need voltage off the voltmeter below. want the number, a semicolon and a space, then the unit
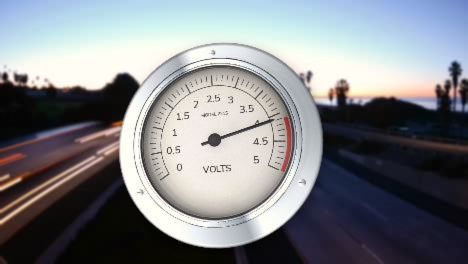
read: 4.1; V
